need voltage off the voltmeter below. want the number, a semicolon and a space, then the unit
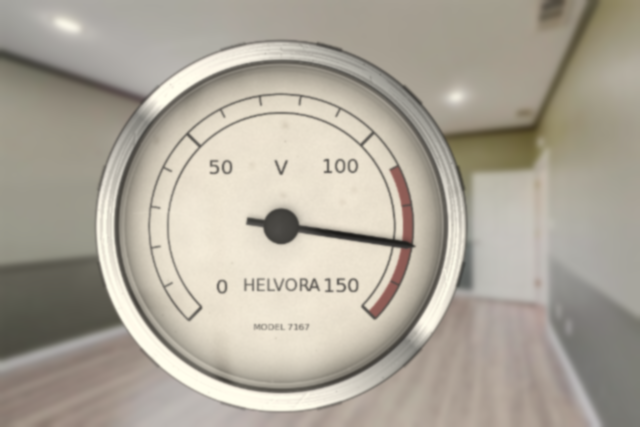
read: 130; V
